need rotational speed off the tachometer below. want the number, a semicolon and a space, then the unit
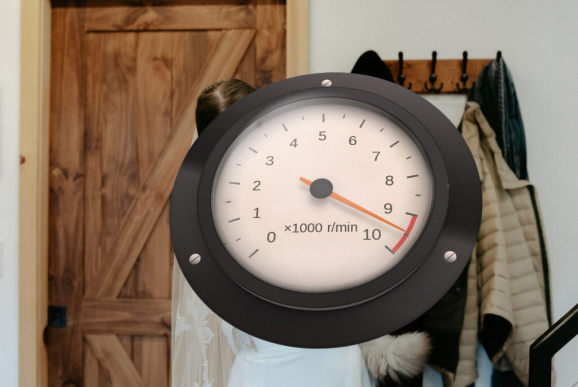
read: 9500; rpm
